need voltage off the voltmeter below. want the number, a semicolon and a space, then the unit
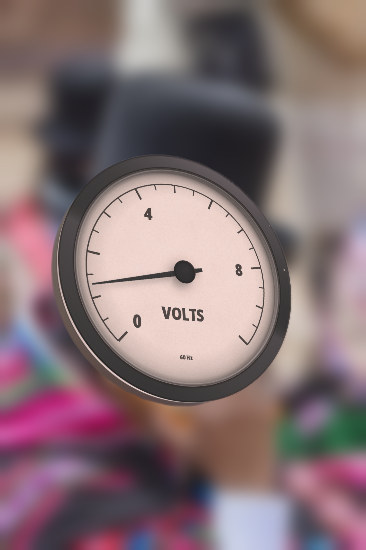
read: 1.25; V
